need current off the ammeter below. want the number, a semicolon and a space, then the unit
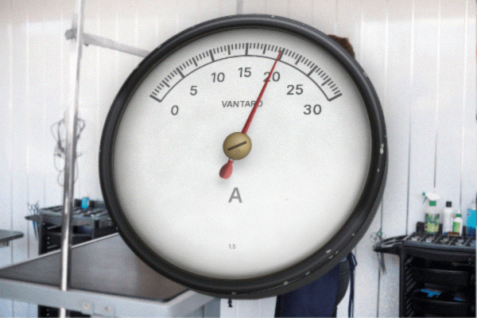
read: 20; A
